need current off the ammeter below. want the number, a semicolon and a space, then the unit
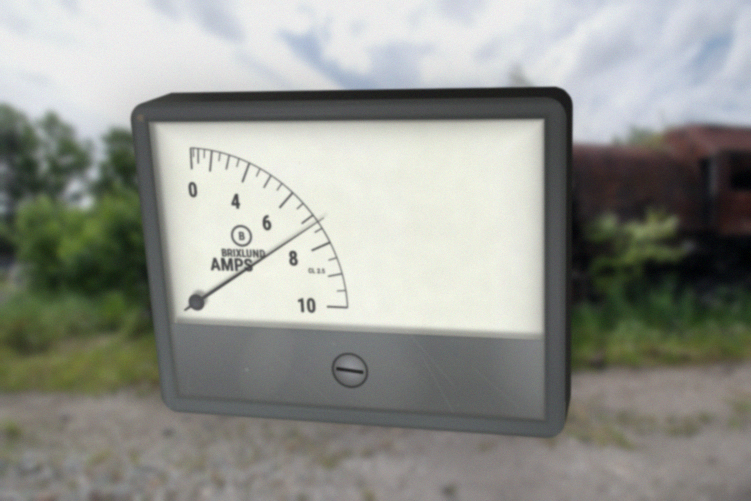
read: 7.25; A
